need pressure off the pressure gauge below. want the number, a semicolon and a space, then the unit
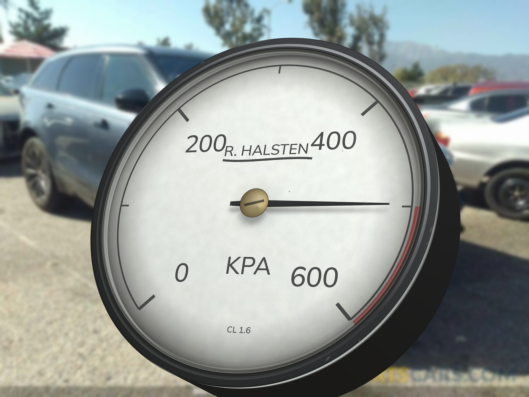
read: 500; kPa
